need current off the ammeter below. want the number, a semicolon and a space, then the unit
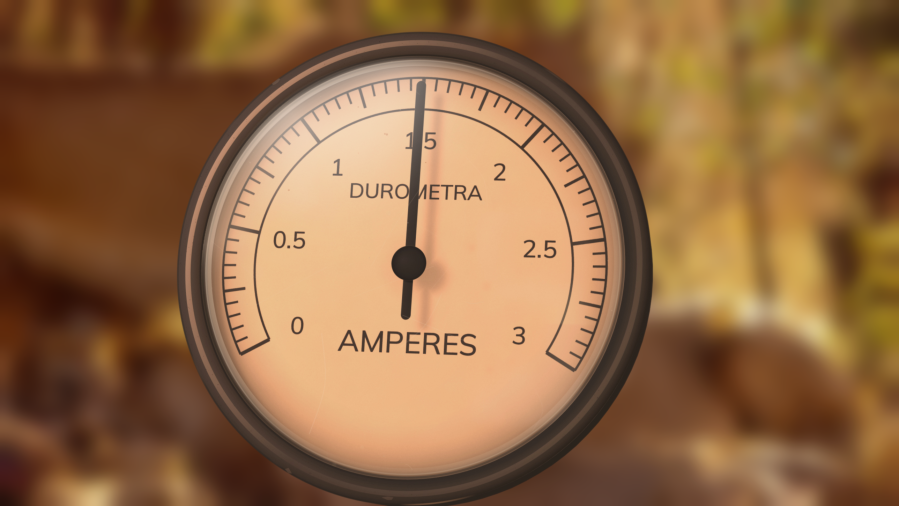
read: 1.5; A
